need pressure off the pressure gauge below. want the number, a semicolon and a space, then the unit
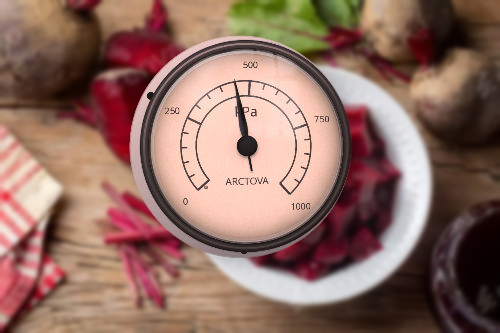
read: 450; kPa
